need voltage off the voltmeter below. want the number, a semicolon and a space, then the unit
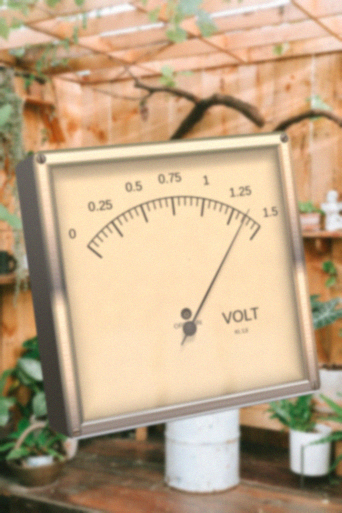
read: 1.35; V
